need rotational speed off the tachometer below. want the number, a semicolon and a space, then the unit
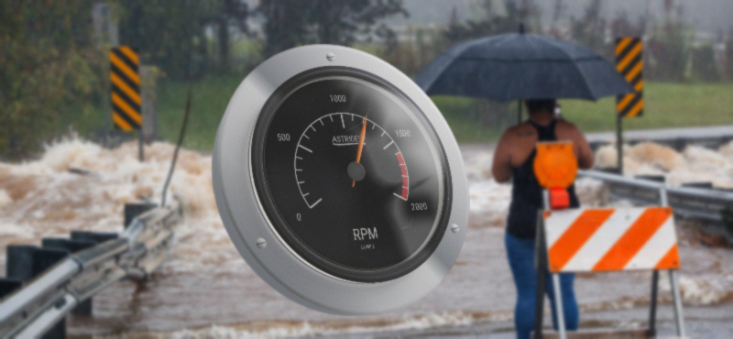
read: 1200; rpm
